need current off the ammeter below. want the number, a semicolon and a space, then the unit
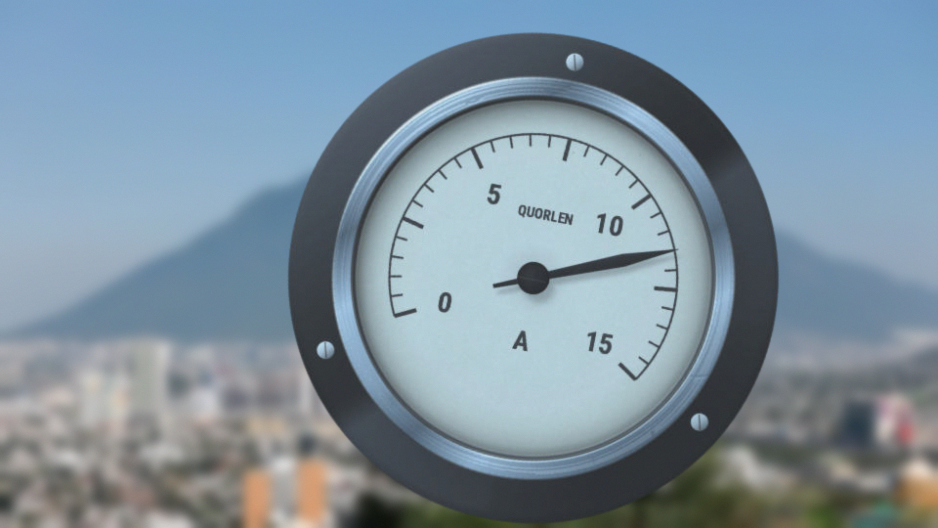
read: 11.5; A
